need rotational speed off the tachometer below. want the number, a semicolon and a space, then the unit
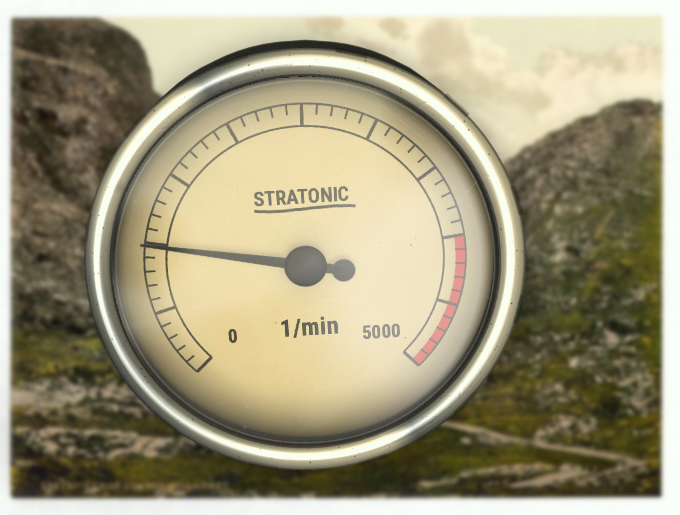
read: 1000; rpm
